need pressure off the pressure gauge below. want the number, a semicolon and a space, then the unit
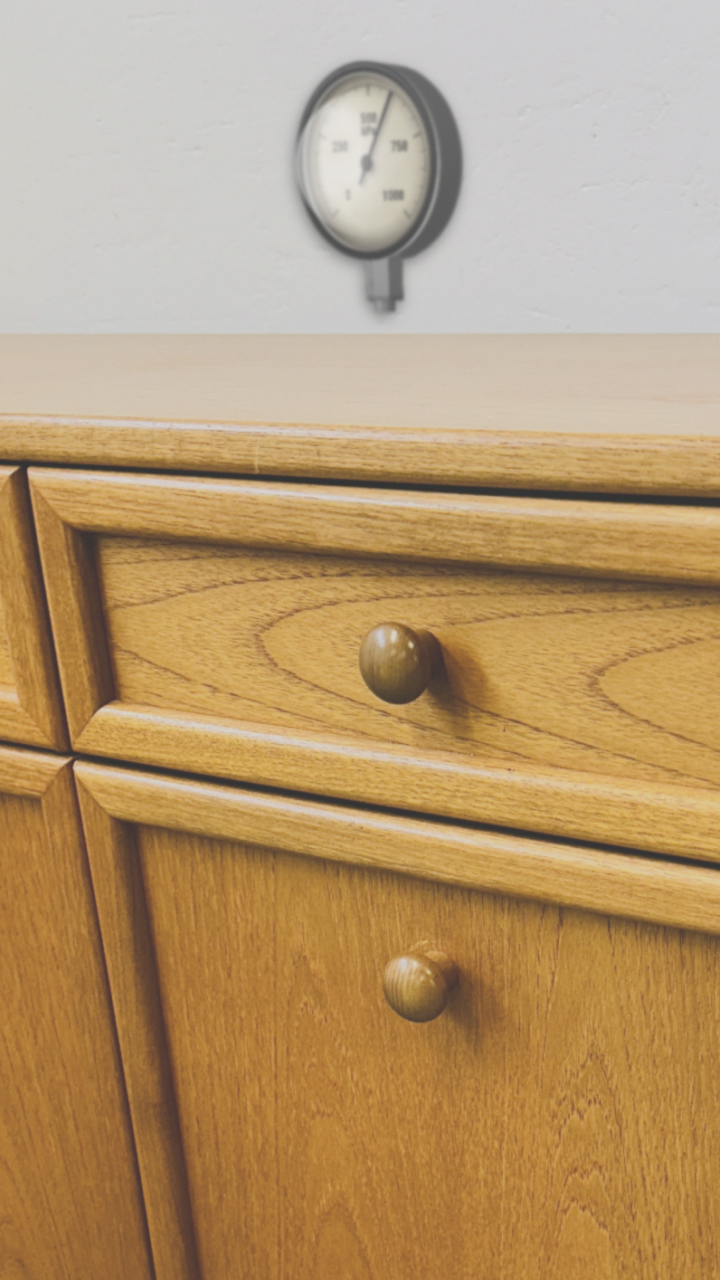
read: 600; kPa
